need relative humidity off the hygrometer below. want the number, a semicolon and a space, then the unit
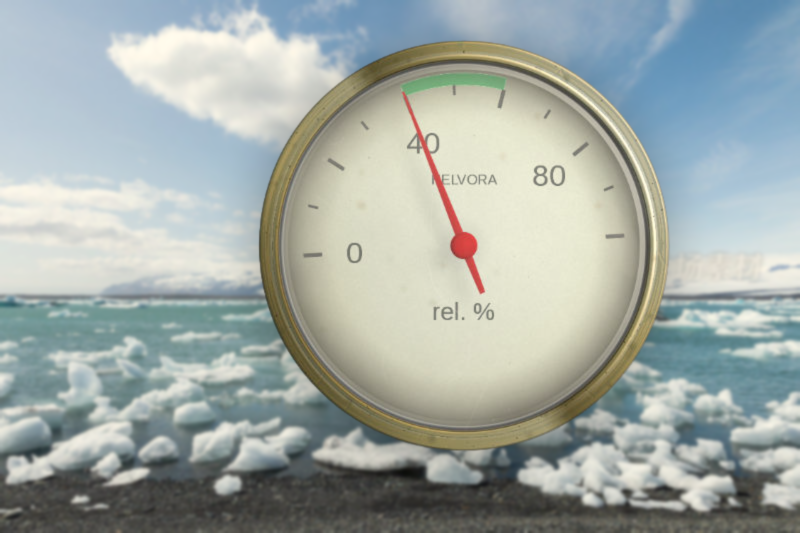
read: 40; %
